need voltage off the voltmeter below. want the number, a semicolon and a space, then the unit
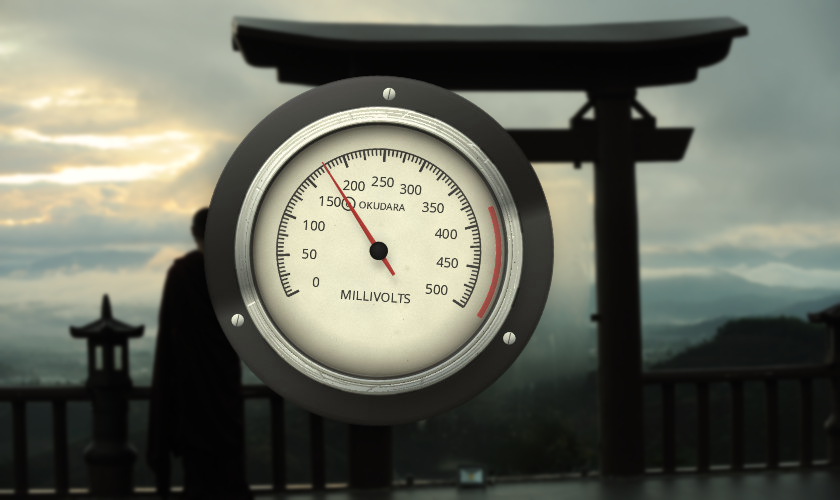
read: 175; mV
